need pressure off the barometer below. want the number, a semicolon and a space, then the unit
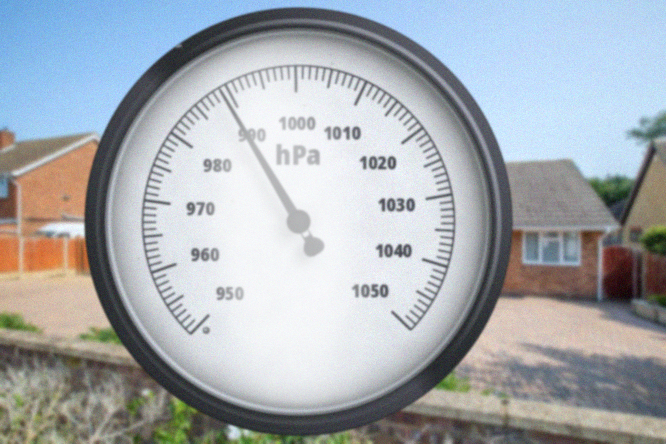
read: 989; hPa
